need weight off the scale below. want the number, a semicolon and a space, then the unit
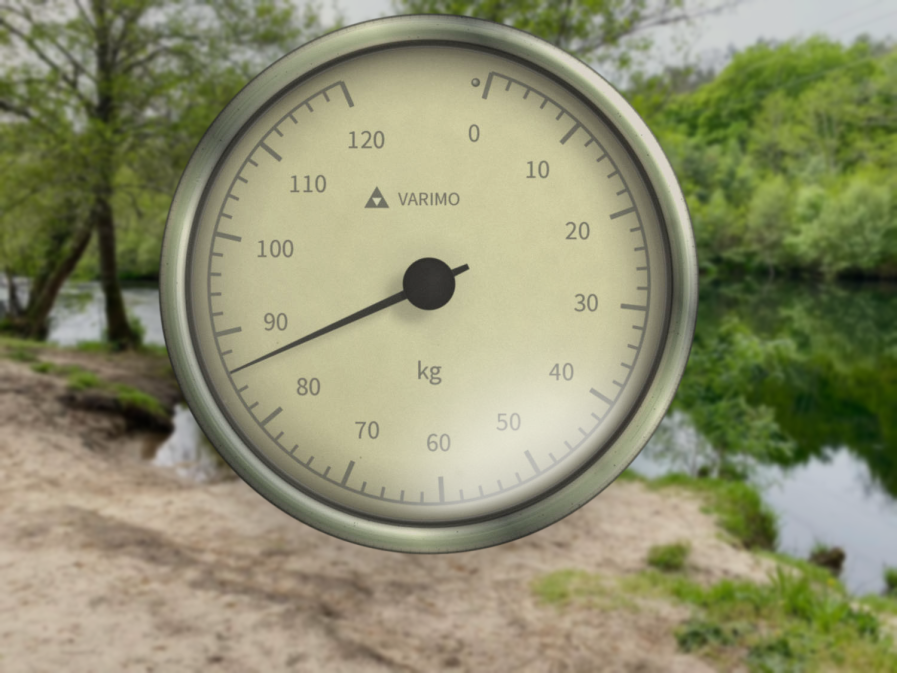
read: 86; kg
